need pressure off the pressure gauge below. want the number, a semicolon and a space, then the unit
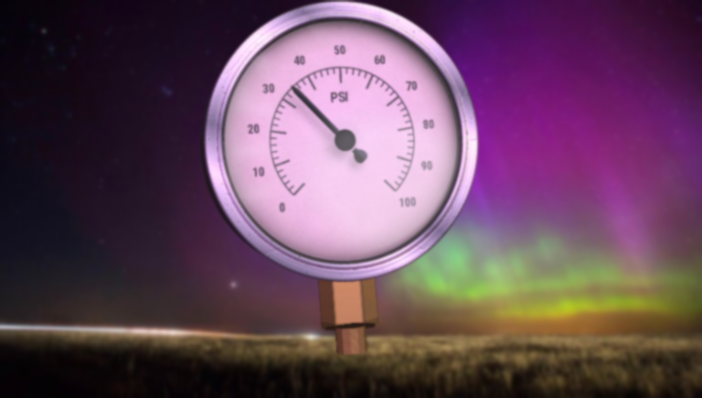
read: 34; psi
